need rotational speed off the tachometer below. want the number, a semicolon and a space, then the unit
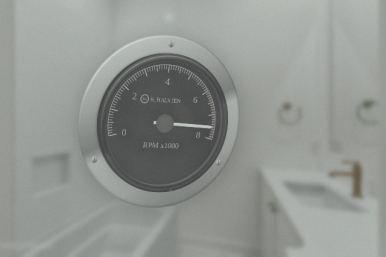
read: 7500; rpm
